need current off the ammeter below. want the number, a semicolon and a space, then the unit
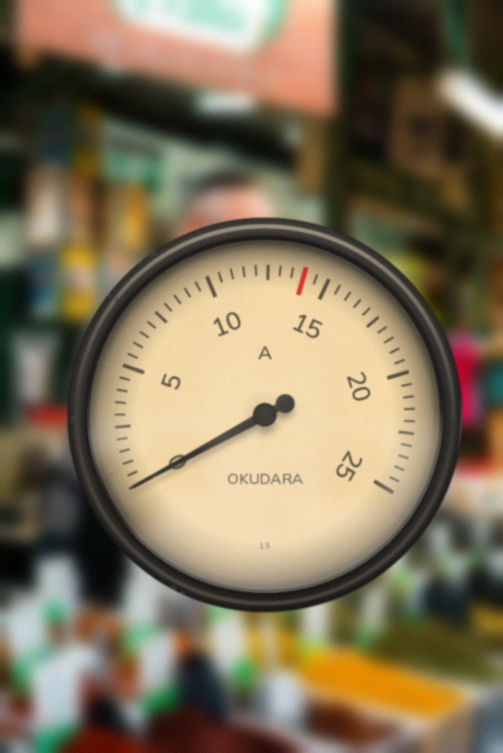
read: 0; A
